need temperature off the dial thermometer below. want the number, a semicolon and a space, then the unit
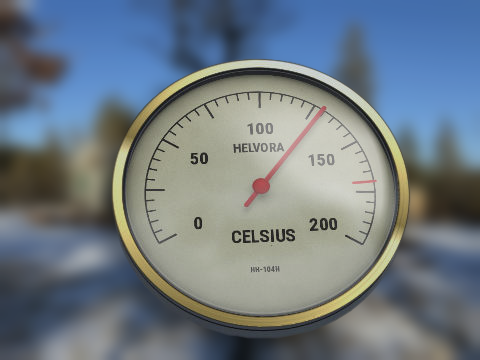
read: 130; °C
